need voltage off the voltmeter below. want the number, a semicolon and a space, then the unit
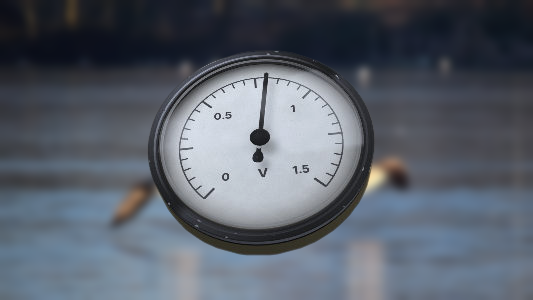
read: 0.8; V
